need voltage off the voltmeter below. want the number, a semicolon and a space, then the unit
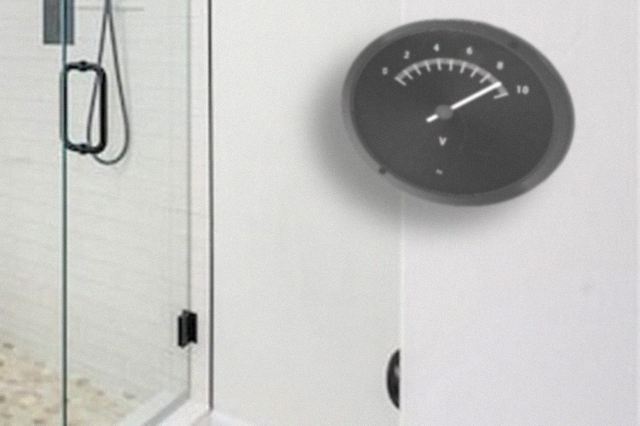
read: 9; V
